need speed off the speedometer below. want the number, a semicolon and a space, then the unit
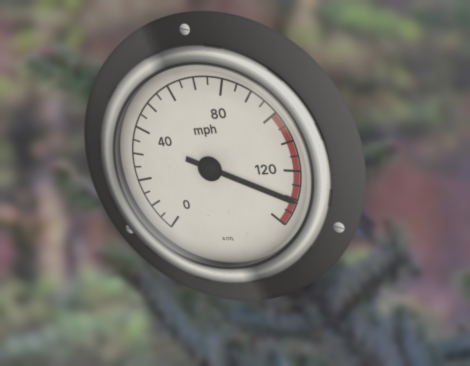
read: 130; mph
